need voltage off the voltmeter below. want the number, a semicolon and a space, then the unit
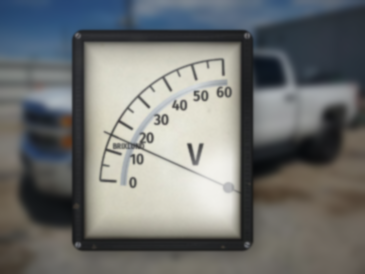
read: 15; V
